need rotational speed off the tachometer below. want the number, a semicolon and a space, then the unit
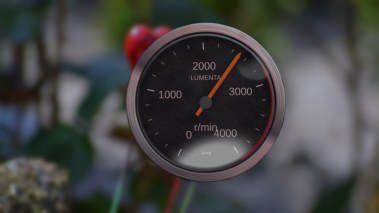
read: 2500; rpm
